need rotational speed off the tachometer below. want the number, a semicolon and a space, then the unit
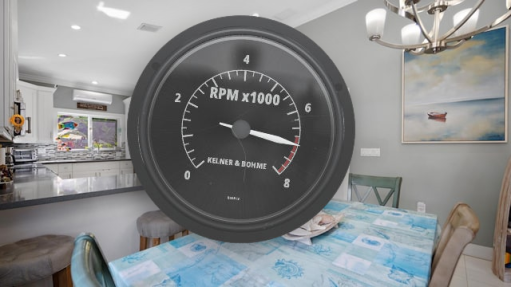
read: 7000; rpm
